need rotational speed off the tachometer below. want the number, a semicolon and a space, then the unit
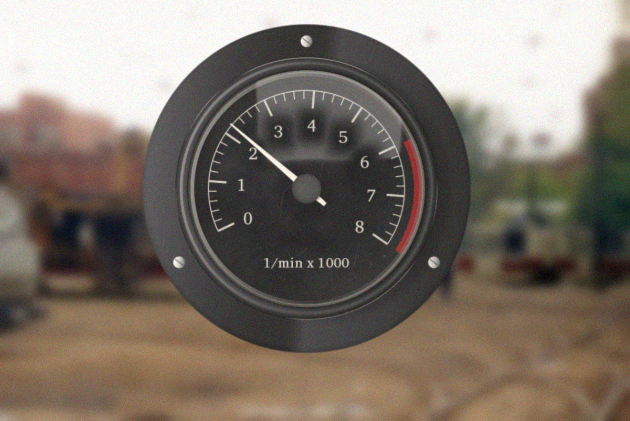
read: 2200; rpm
